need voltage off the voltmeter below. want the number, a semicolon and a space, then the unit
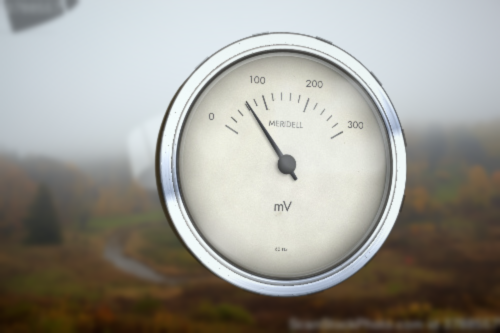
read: 60; mV
